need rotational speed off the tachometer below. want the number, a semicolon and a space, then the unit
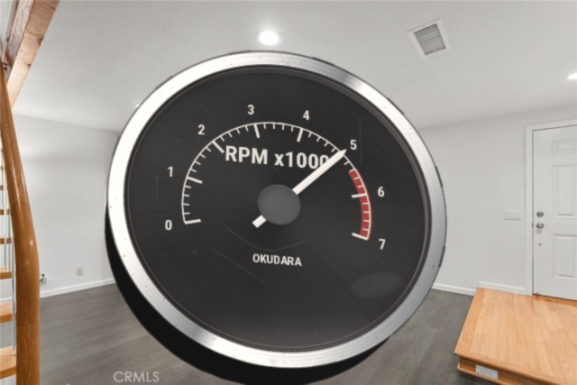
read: 5000; rpm
